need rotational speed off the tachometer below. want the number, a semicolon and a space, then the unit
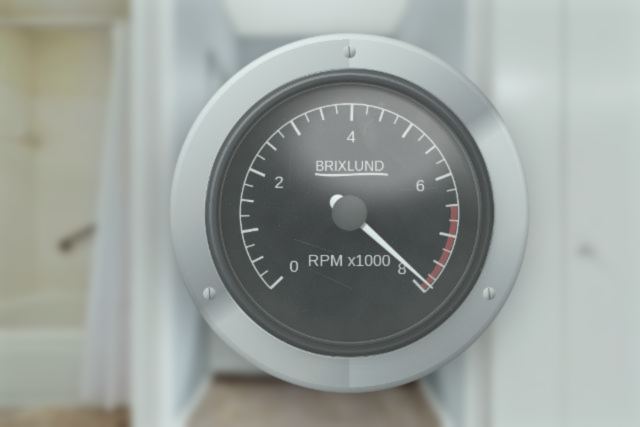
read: 7875; rpm
